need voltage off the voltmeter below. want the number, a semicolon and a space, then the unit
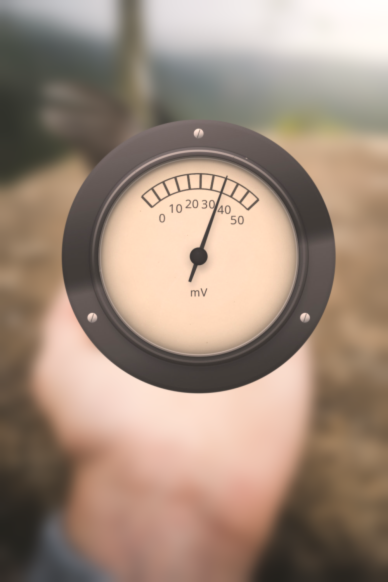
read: 35; mV
